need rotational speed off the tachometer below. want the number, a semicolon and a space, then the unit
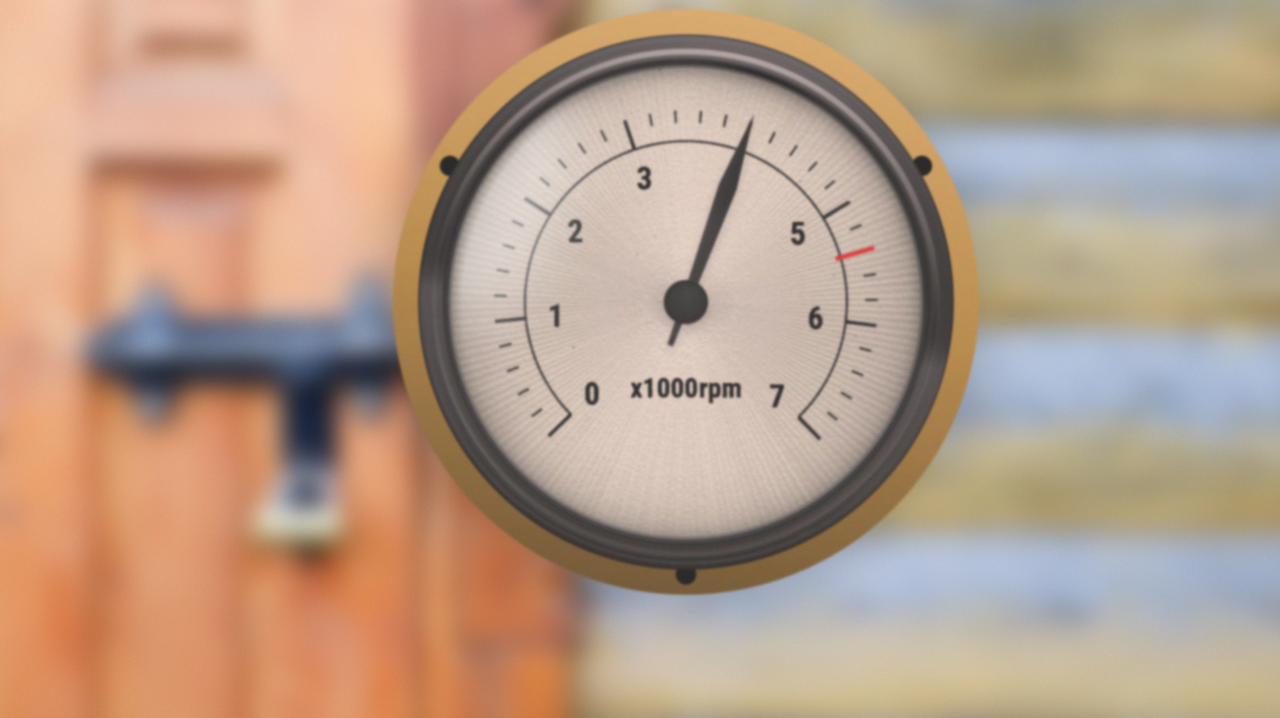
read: 4000; rpm
